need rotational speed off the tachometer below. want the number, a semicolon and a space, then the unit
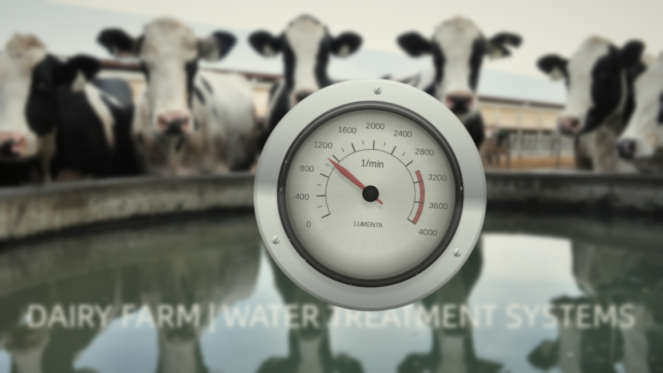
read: 1100; rpm
